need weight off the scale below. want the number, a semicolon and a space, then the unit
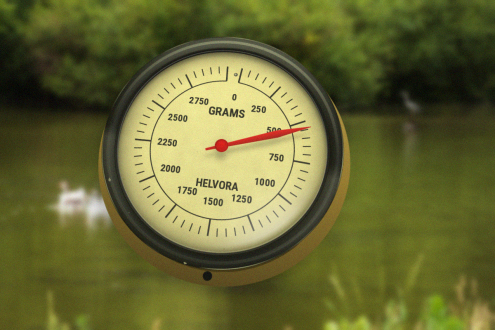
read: 550; g
